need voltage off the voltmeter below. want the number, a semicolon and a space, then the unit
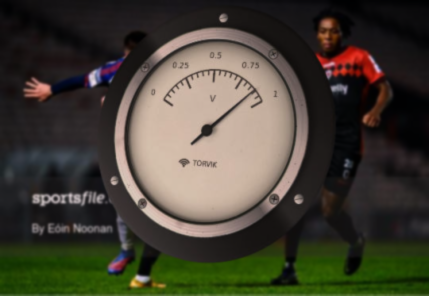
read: 0.9; V
